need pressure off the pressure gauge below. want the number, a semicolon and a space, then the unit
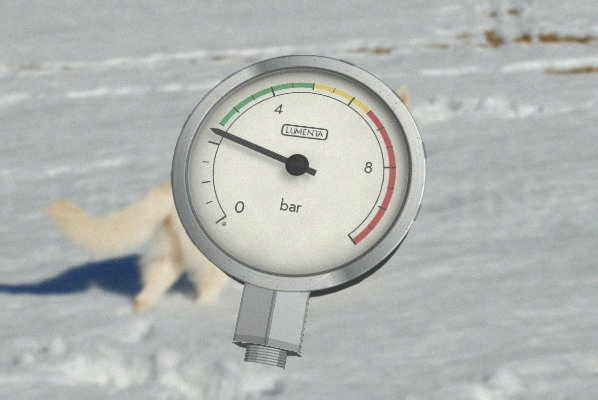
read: 2.25; bar
